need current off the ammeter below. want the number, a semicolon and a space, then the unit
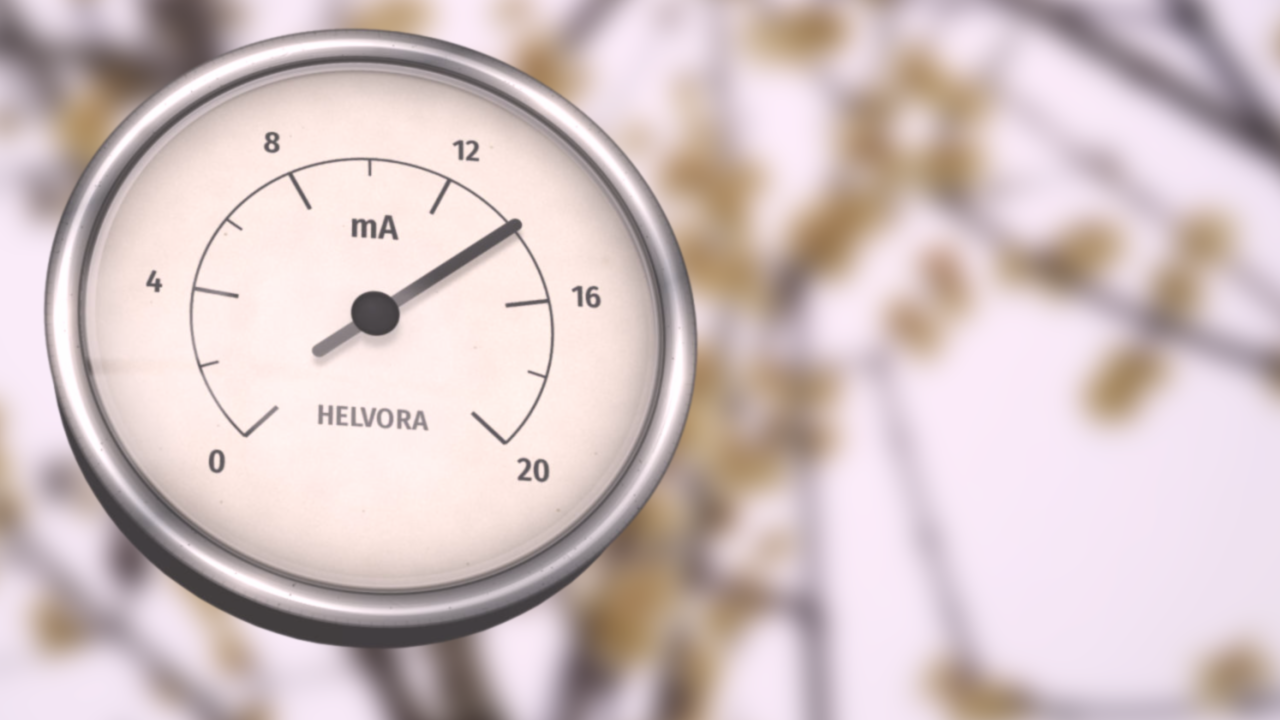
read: 14; mA
